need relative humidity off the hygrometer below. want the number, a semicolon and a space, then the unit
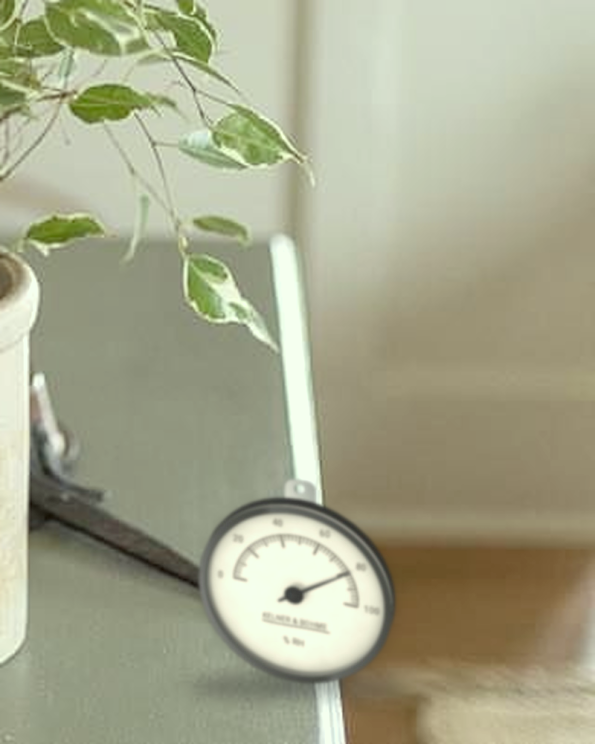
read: 80; %
